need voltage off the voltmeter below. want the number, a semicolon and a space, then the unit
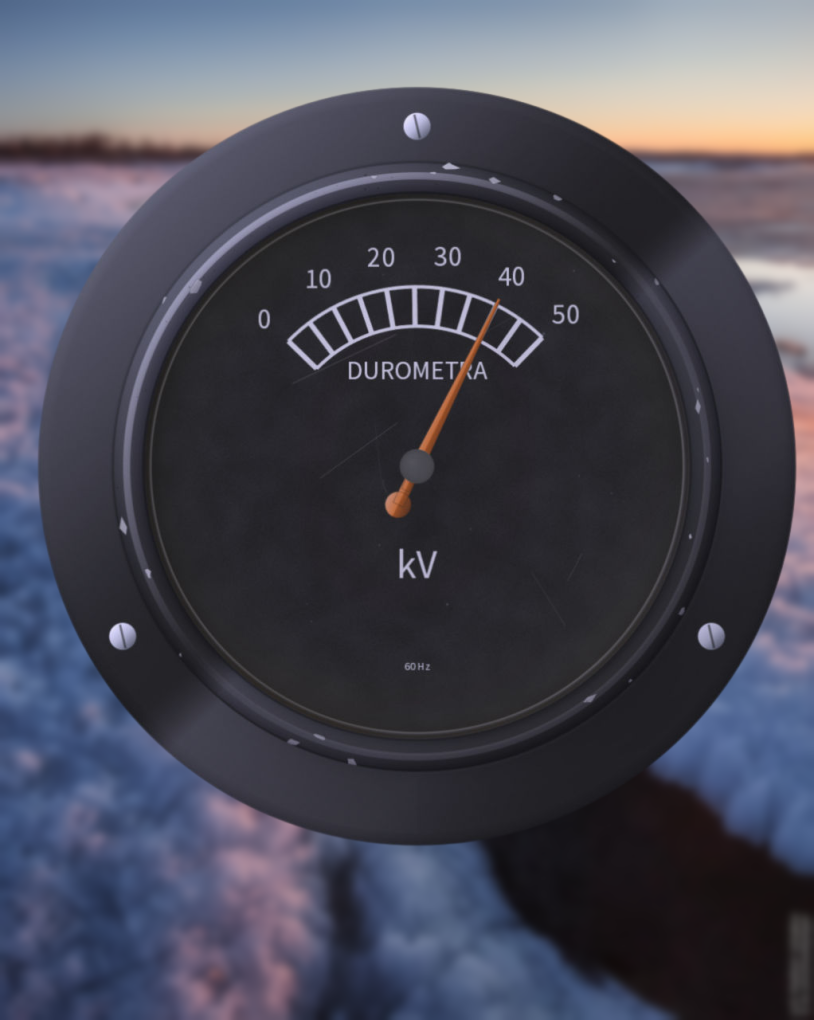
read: 40; kV
